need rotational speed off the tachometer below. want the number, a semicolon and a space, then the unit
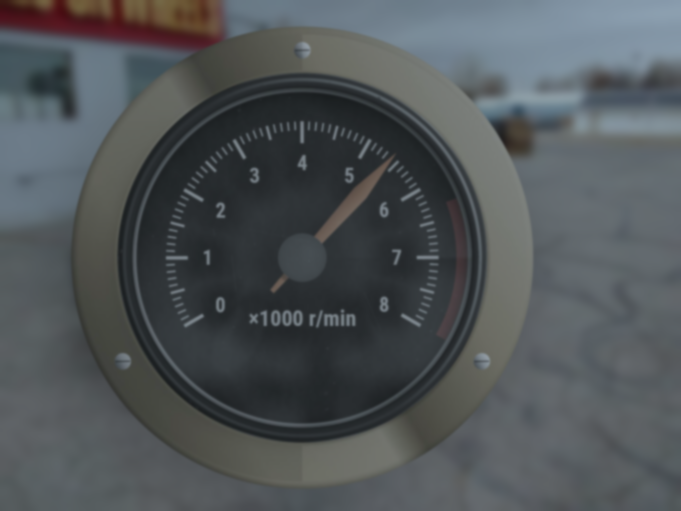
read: 5400; rpm
